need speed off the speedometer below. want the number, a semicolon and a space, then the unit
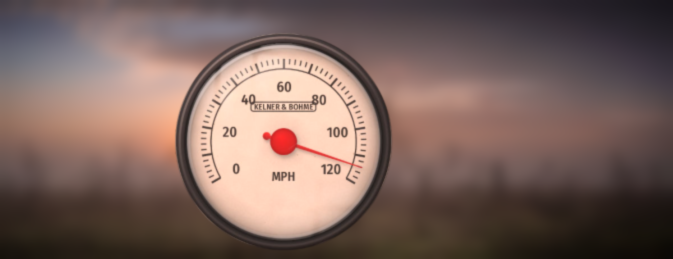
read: 114; mph
